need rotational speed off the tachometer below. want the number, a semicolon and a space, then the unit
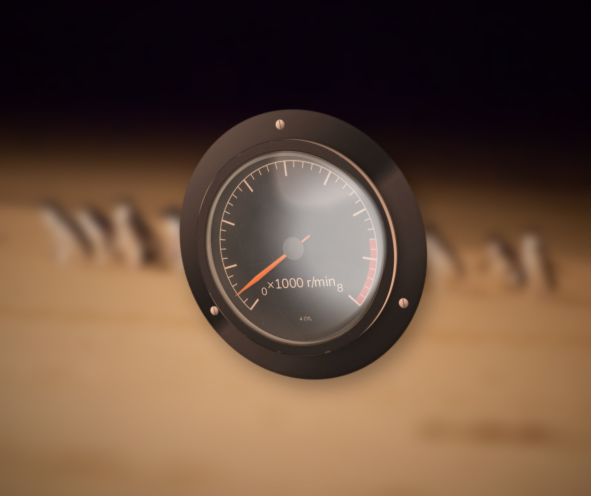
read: 400; rpm
